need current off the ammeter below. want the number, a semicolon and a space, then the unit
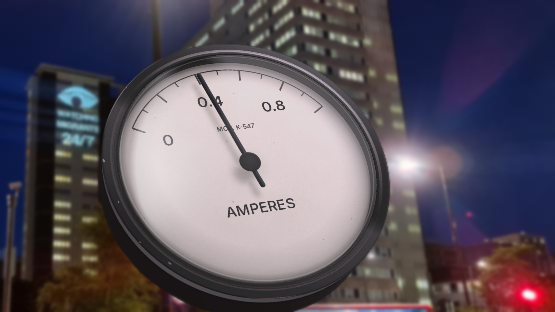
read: 0.4; A
